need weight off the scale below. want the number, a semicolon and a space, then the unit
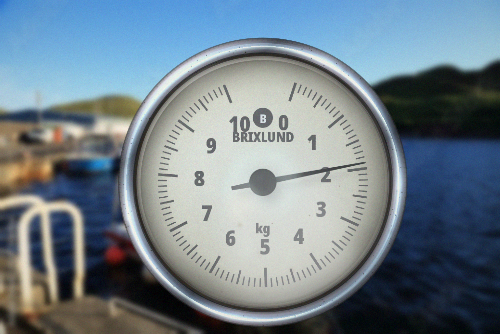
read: 1.9; kg
